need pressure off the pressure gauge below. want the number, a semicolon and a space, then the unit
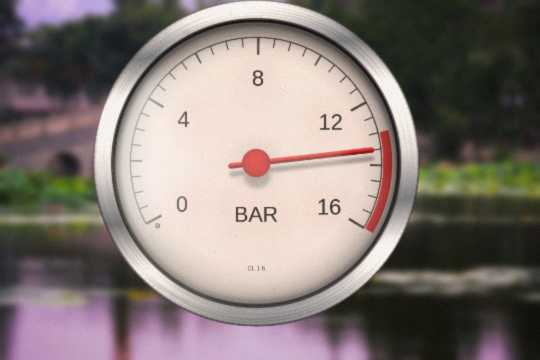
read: 13.5; bar
